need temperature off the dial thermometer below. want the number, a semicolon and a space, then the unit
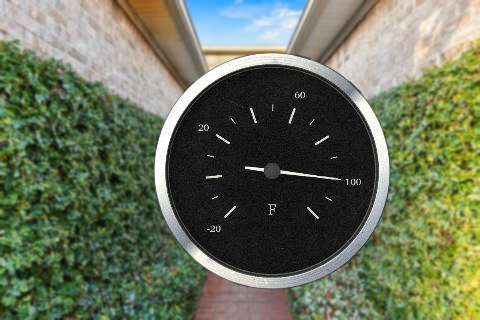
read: 100; °F
